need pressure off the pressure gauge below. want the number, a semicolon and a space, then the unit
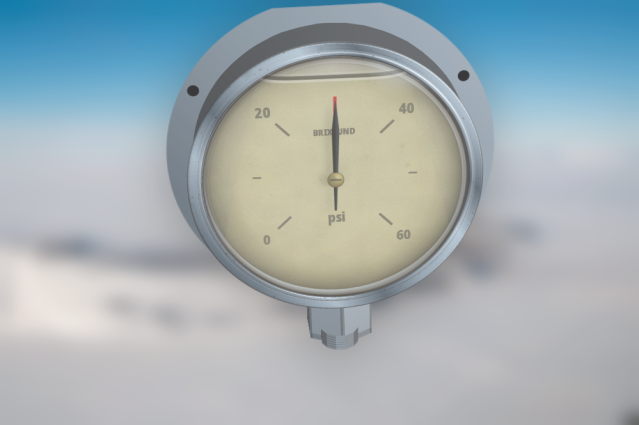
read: 30; psi
